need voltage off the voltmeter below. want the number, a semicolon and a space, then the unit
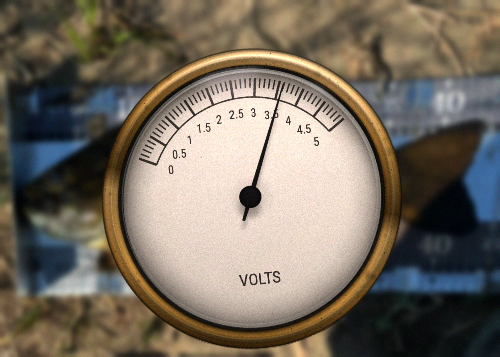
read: 3.6; V
